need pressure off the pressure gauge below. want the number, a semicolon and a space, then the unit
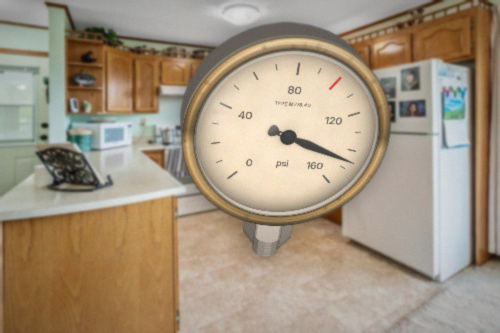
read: 145; psi
